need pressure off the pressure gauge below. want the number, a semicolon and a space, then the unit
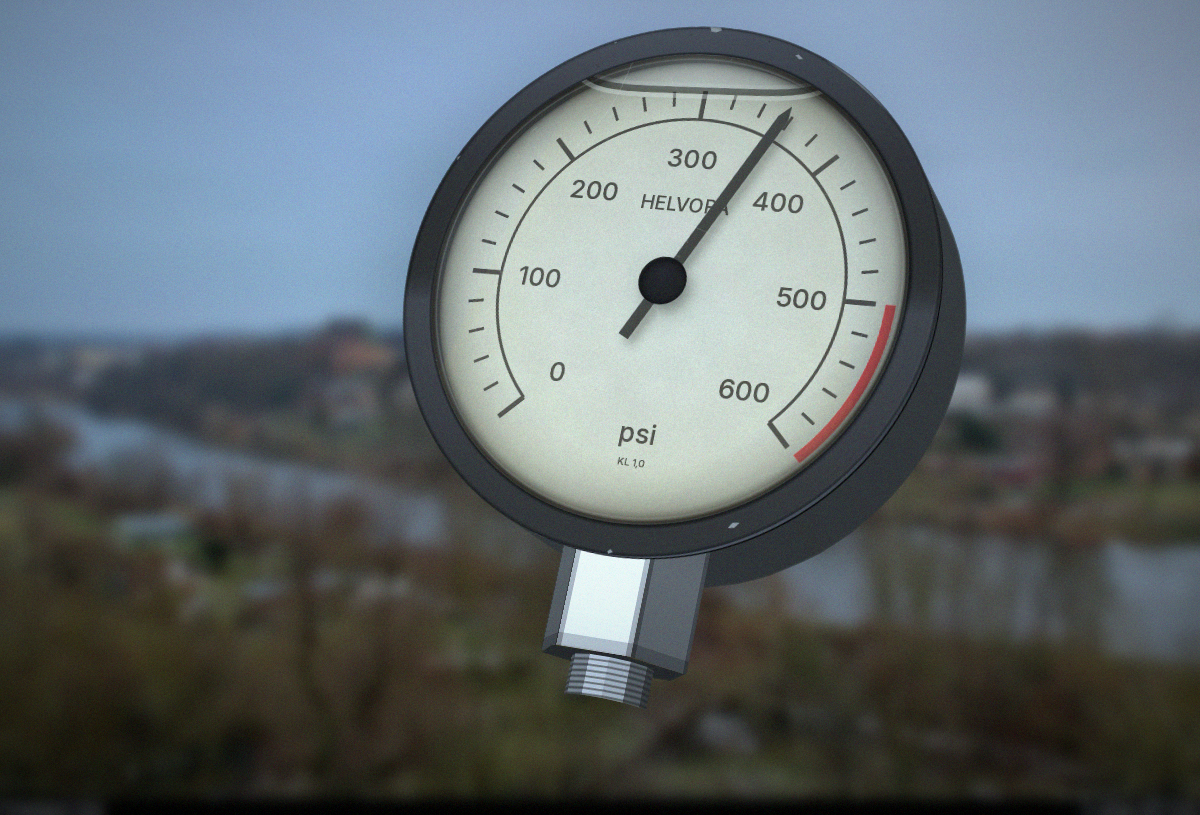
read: 360; psi
